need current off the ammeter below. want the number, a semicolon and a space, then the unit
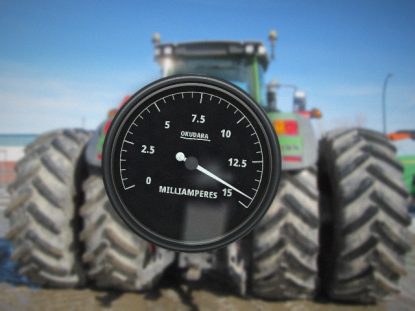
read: 14.5; mA
